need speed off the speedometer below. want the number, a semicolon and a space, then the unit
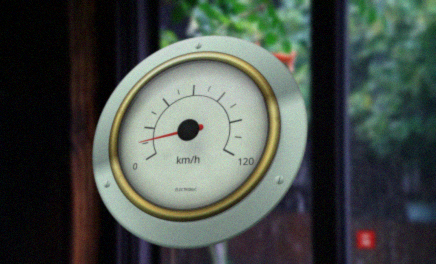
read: 10; km/h
